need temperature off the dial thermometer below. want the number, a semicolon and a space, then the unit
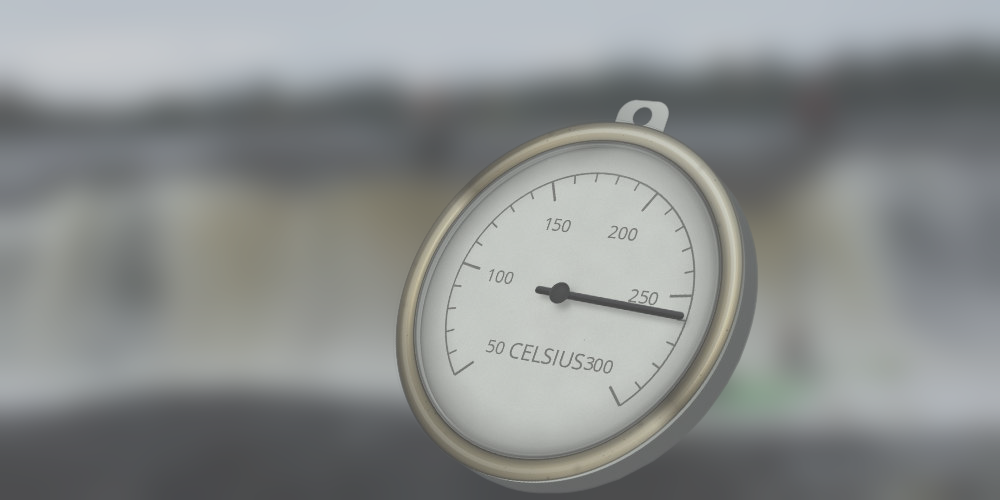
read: 260; °C
